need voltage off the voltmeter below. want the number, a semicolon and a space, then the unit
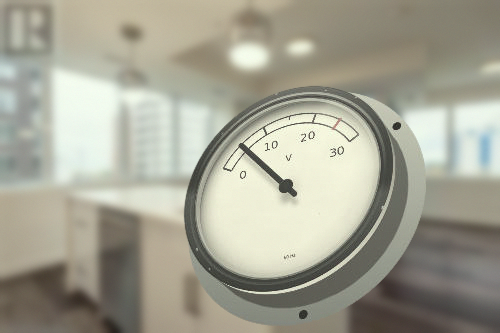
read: 5; V
